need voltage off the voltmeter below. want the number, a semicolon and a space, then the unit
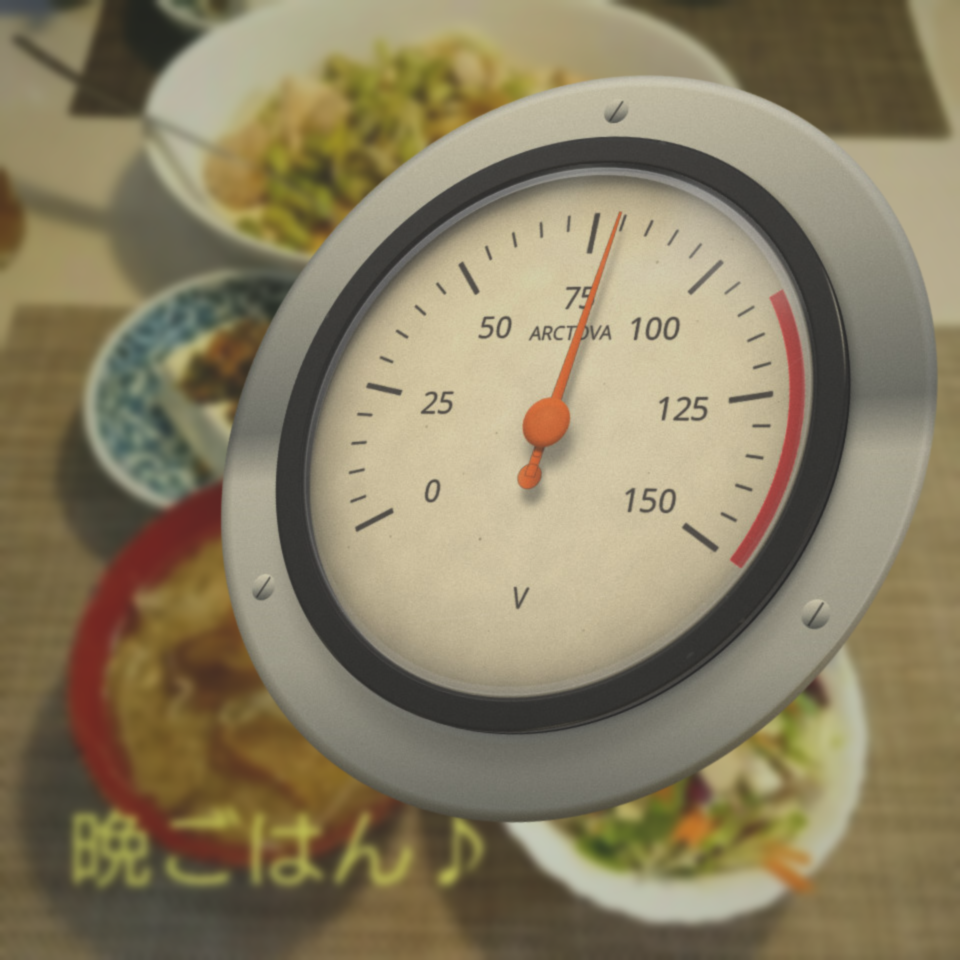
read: 80; V
